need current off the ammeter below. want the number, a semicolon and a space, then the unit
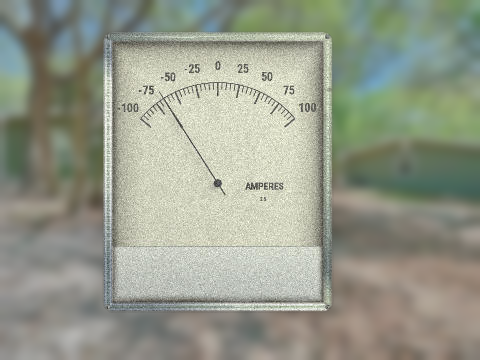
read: -65; A
